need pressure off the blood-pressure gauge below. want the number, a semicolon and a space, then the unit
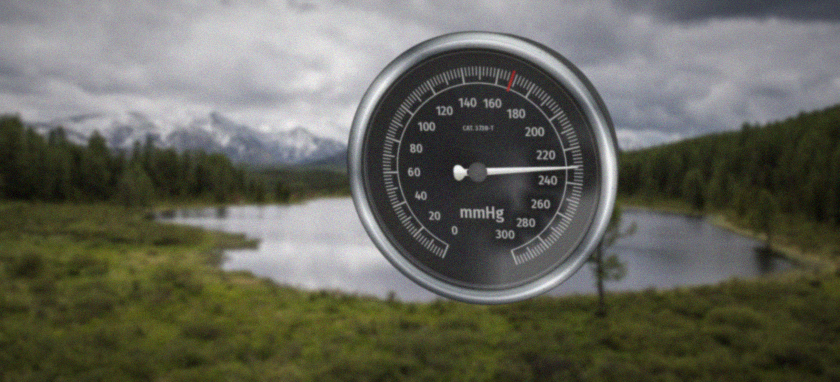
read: 230; mmHg
